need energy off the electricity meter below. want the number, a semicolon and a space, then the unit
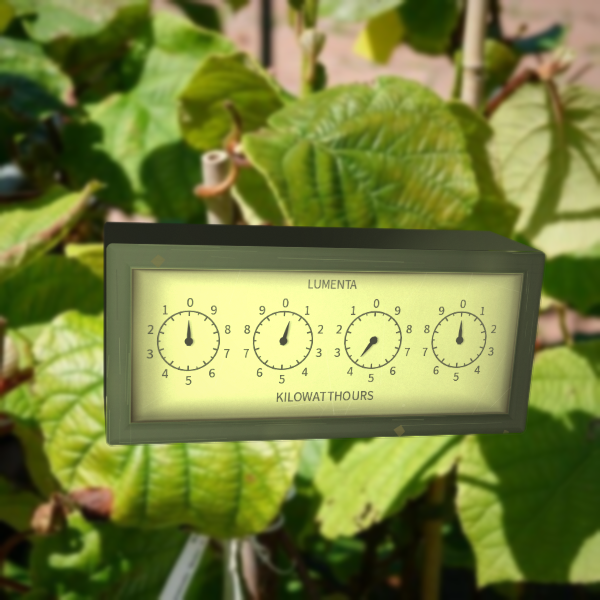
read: 40; kWh
